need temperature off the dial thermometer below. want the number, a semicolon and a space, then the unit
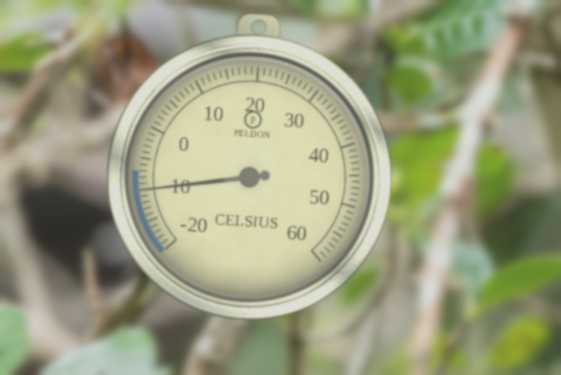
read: -10; °C
